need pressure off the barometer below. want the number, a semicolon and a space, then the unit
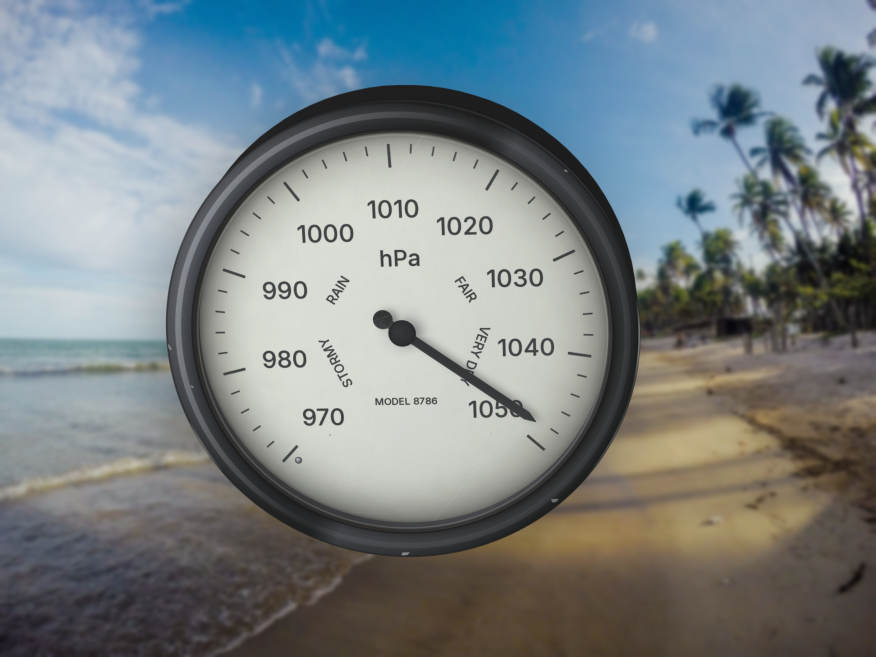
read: 1048; hPa
